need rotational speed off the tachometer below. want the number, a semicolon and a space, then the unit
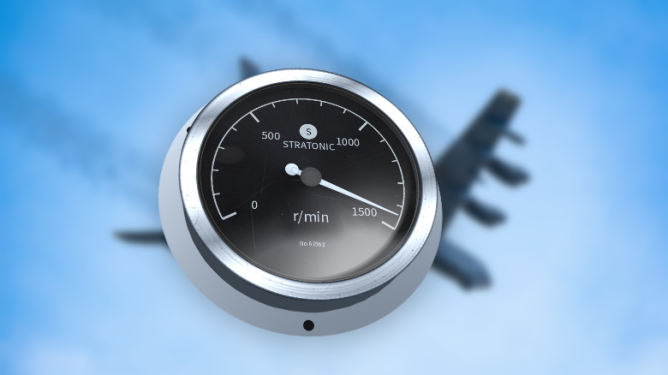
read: 1450; rpm
